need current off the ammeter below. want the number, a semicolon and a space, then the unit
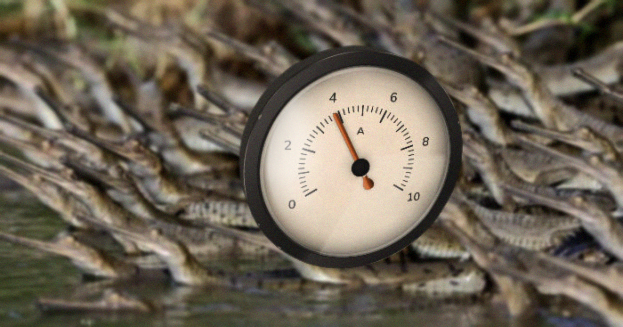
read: 3.8; A
